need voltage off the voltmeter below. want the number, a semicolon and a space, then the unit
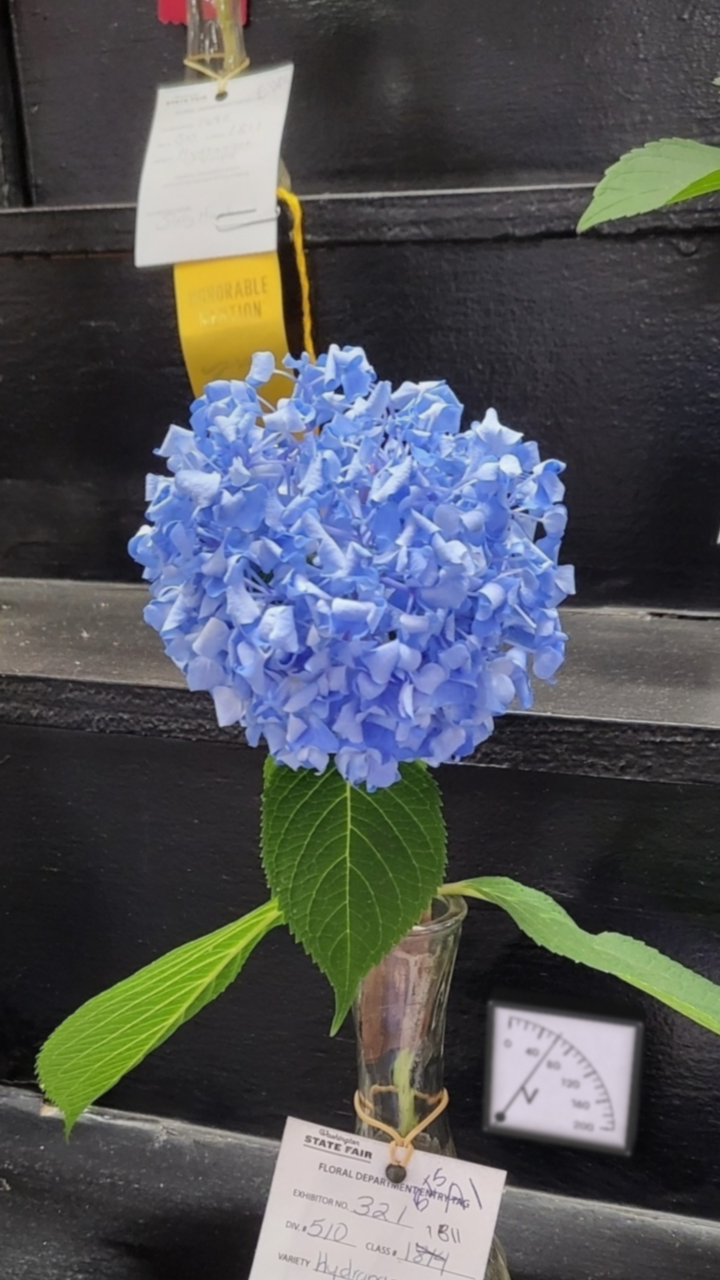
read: 60; V
